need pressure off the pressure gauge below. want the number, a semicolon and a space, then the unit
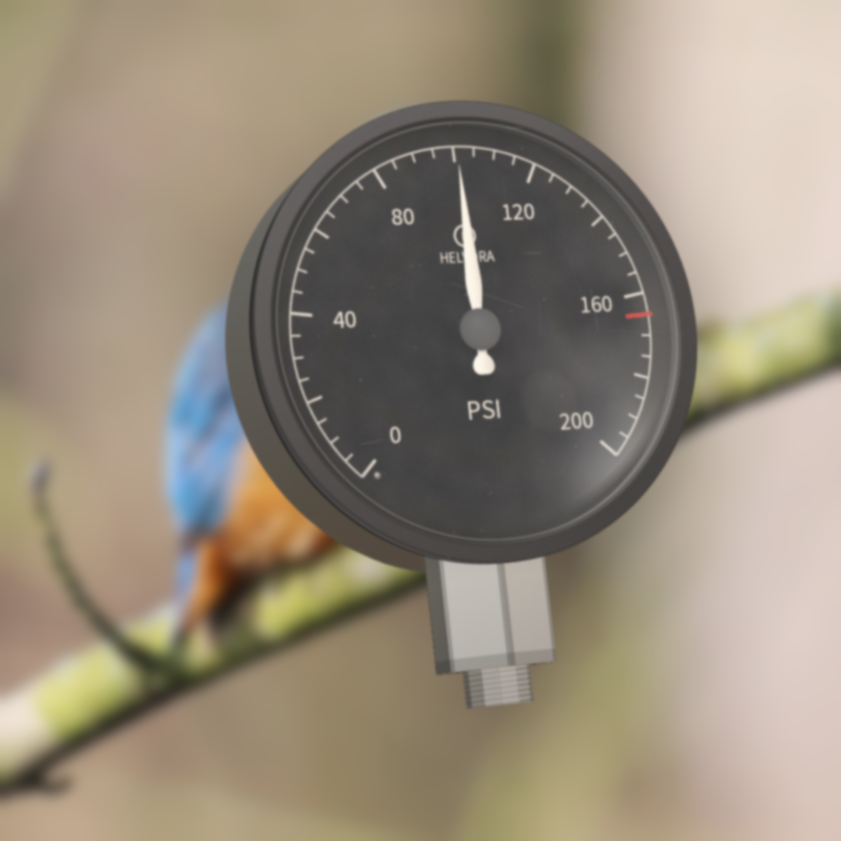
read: 100; psi
